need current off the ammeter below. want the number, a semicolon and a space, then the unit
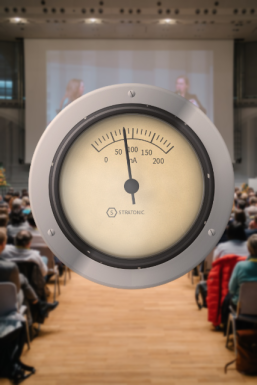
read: 80; mA
